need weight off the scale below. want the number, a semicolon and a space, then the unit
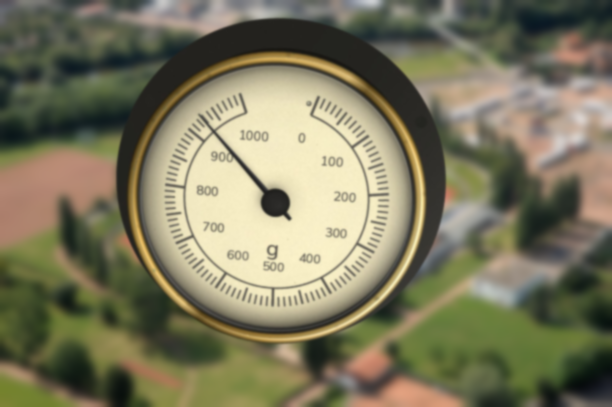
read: 930; g
